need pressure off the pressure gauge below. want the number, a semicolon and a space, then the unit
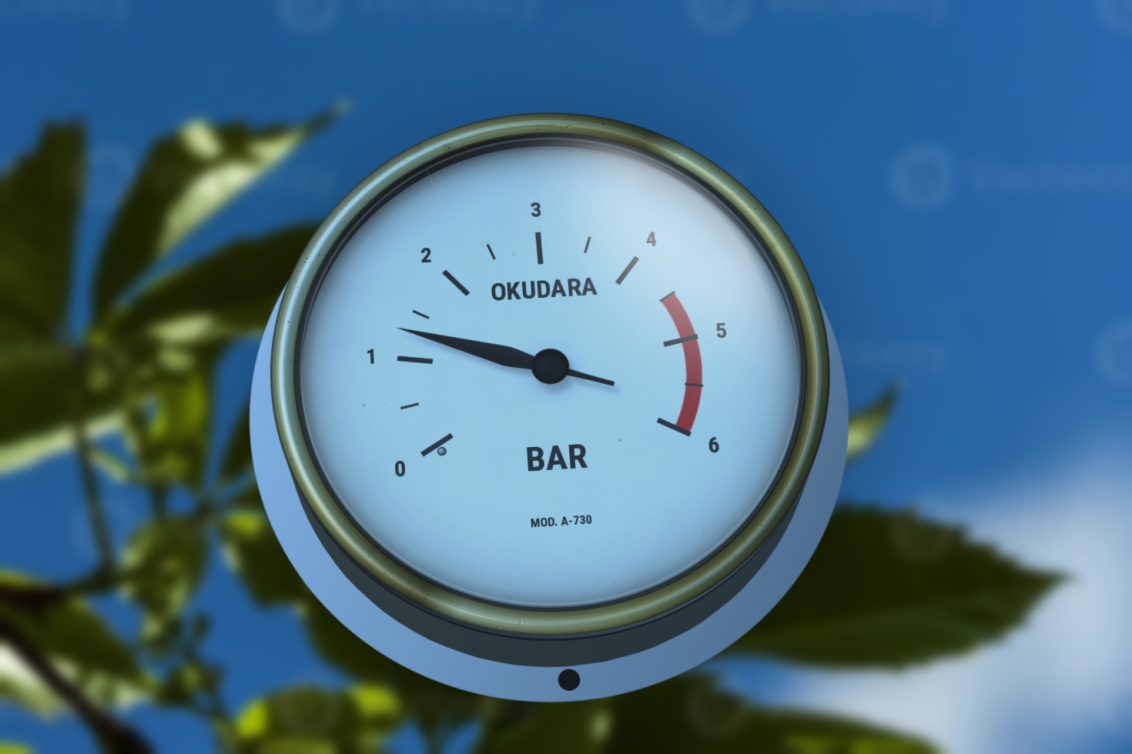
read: 1.25; bar
